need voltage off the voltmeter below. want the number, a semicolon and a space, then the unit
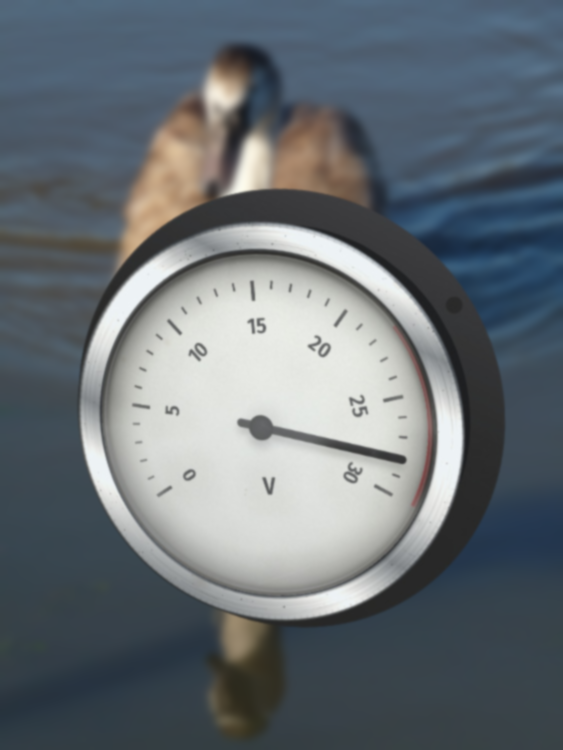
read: 28; V
